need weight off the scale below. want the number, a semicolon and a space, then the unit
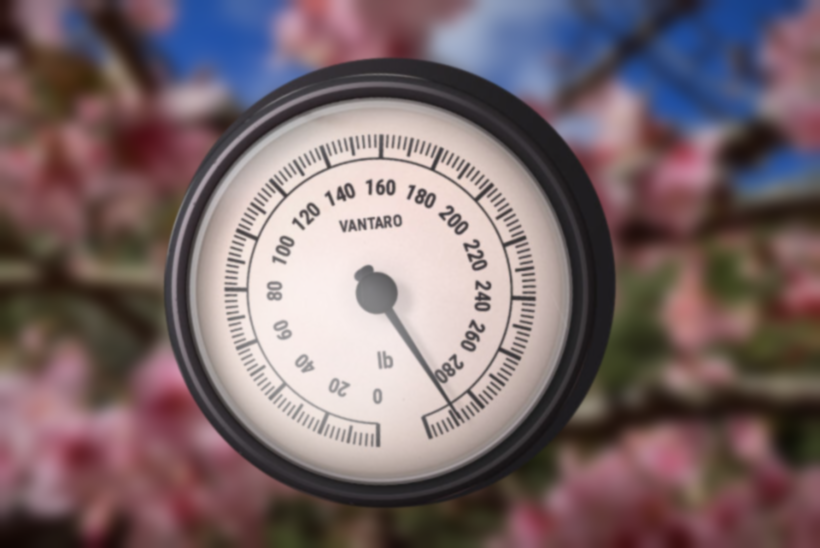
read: 288; lb
